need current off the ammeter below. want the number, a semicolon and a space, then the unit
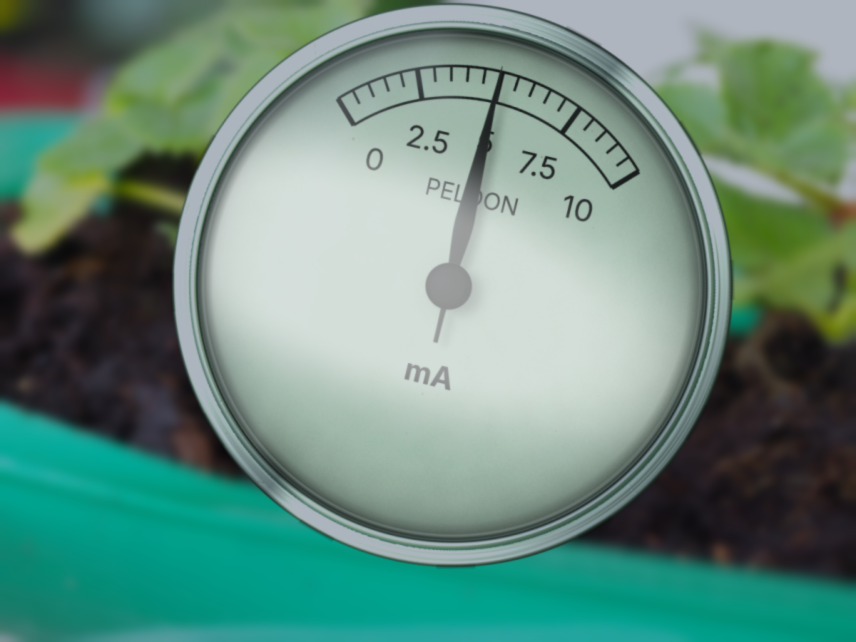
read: 5; mA
